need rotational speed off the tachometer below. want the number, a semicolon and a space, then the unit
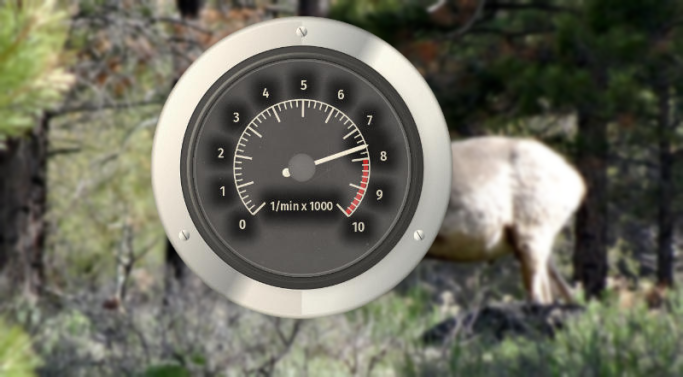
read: 7600; rpm
